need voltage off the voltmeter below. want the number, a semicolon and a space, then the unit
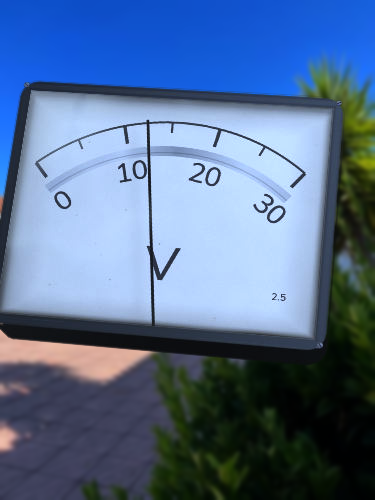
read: 12.5; V
